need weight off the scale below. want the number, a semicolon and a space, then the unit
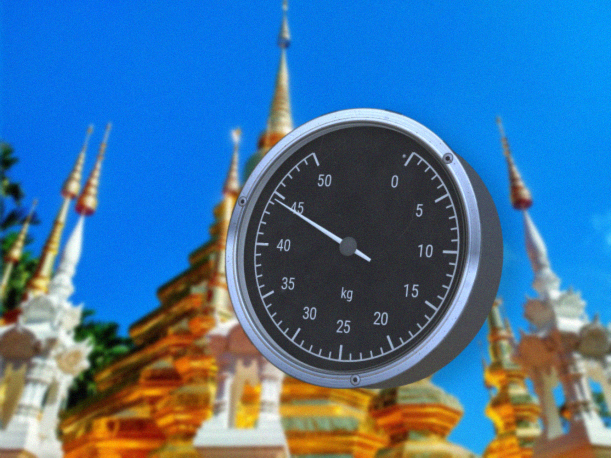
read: 44.5; kg
